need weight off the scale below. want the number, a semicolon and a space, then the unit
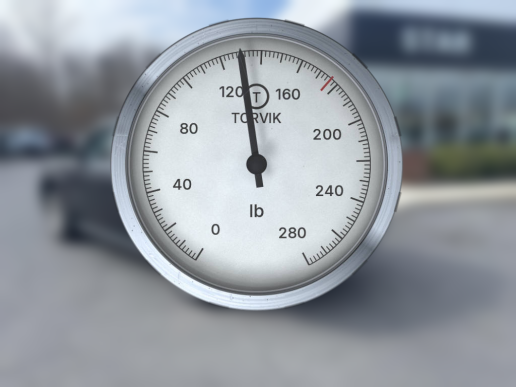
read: 130; lb
